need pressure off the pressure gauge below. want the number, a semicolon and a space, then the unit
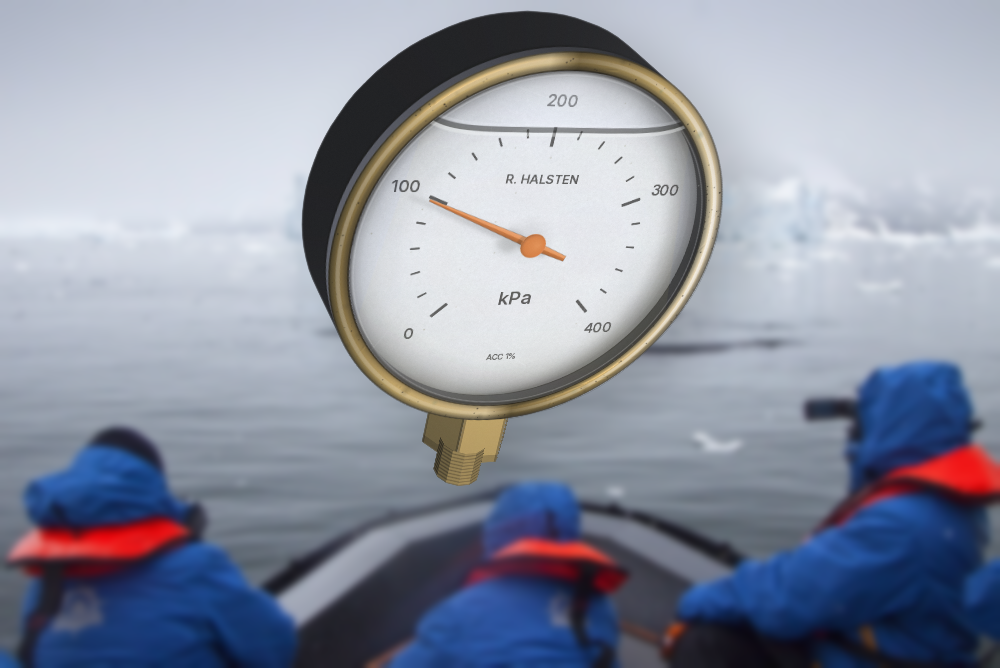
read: 100; kPa
